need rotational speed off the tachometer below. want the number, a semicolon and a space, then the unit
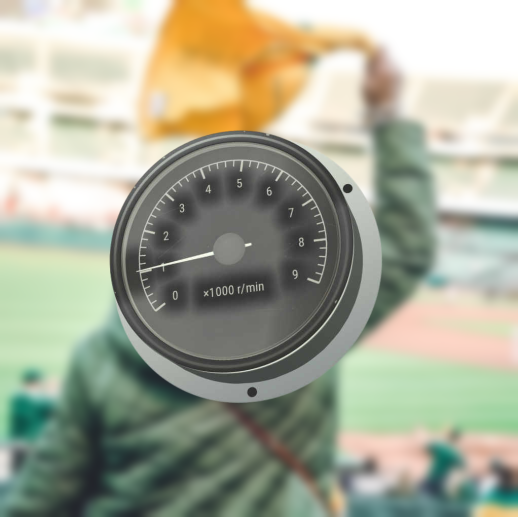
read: 1000; rpm
